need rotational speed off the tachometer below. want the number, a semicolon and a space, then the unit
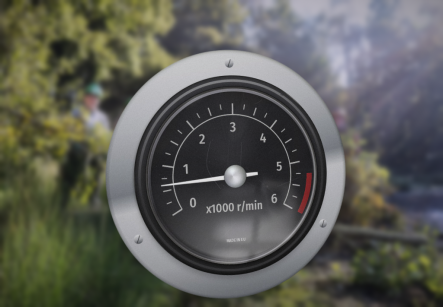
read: 625; rpm
